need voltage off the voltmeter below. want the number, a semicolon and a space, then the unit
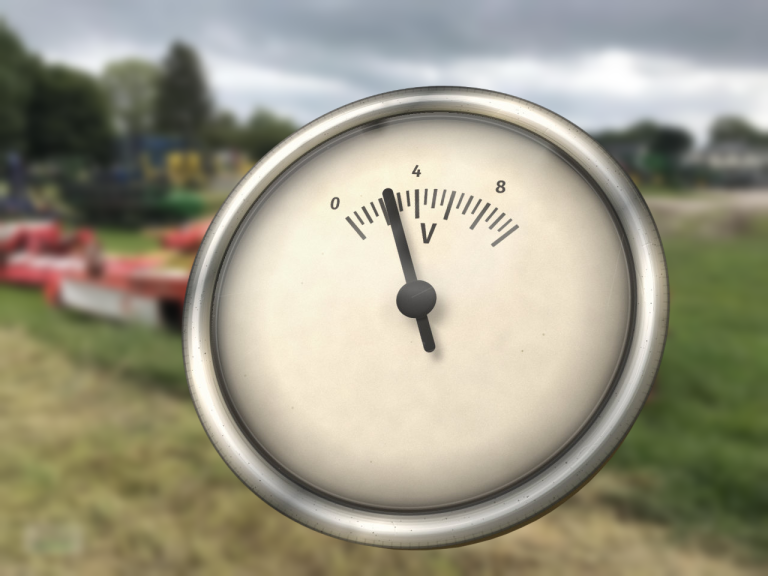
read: 2.5; V
